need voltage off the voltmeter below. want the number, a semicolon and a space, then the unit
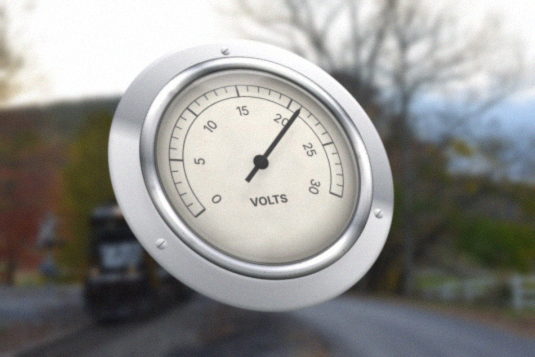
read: 21; V
